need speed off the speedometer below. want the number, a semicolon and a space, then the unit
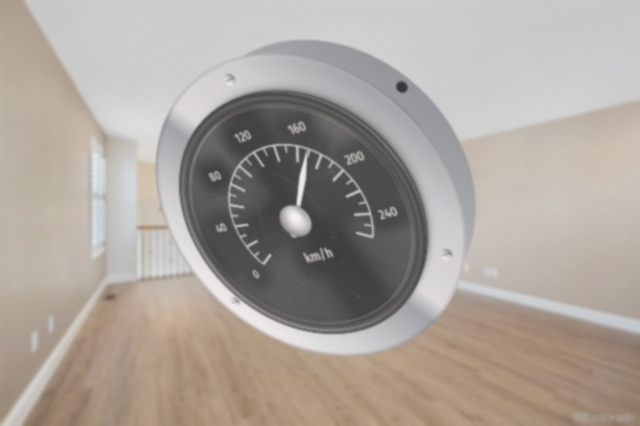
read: 170; km/h
